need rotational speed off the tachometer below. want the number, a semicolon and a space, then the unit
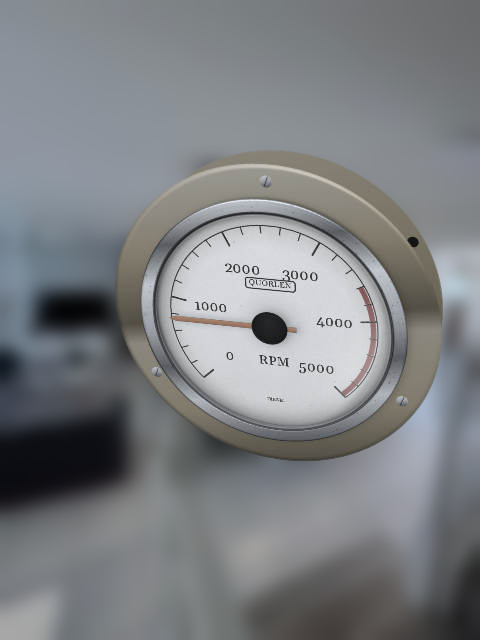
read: 800; rpm
